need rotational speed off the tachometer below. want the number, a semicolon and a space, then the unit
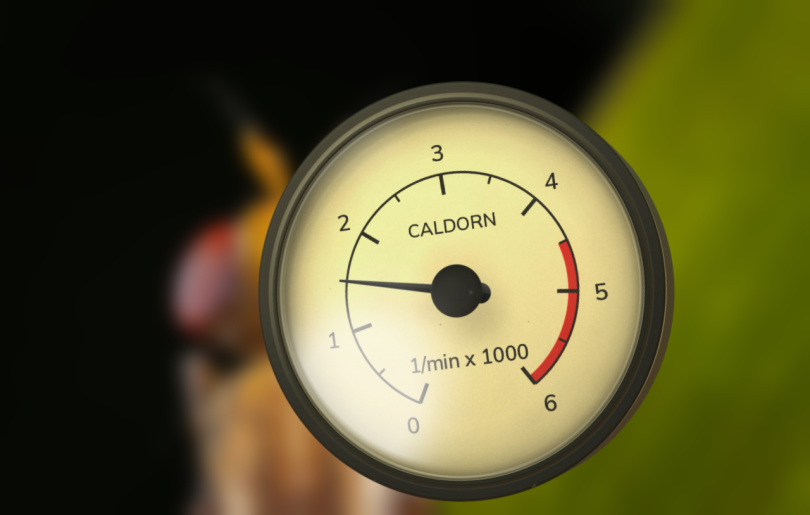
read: 1500; rpm
